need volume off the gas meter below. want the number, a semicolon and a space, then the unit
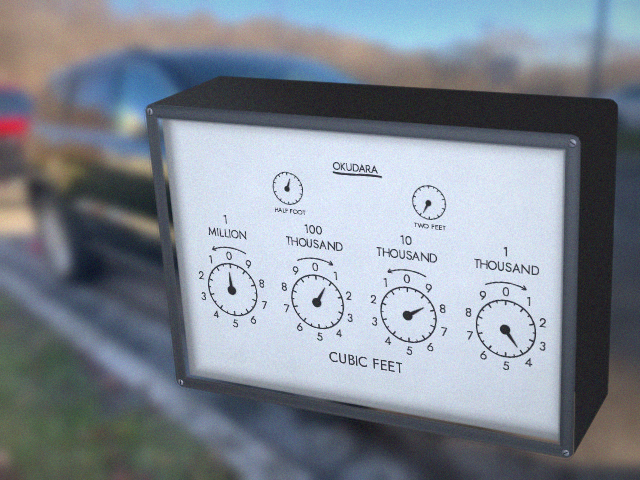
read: 8400; ft³
